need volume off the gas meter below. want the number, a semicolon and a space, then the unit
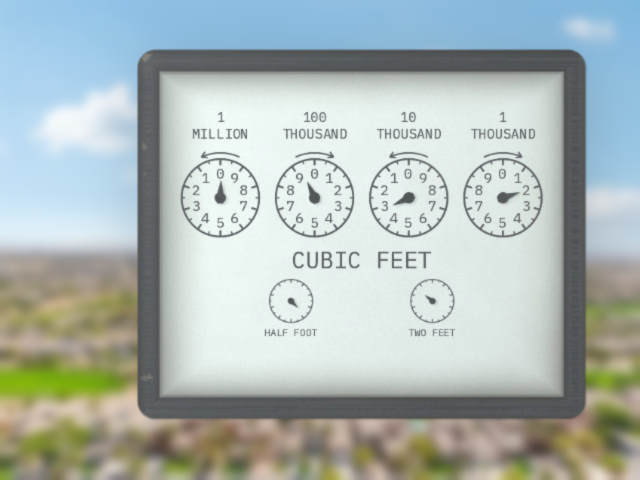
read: 993200; ft³
